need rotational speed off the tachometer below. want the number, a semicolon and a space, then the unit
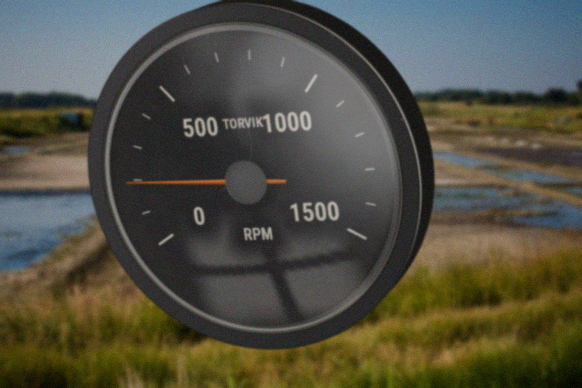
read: 200; rpm
